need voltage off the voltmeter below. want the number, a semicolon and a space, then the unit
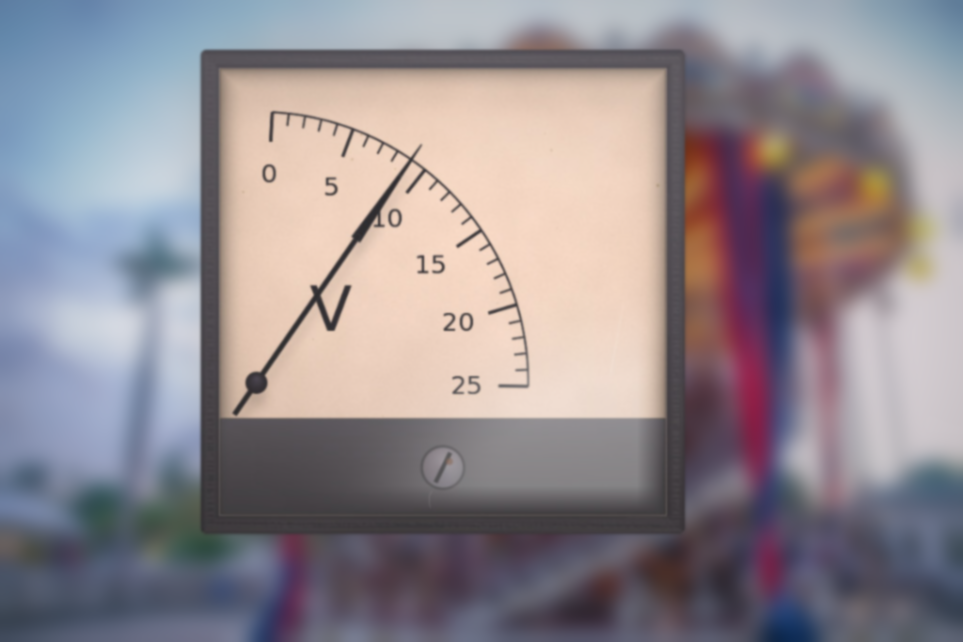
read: 9; V
